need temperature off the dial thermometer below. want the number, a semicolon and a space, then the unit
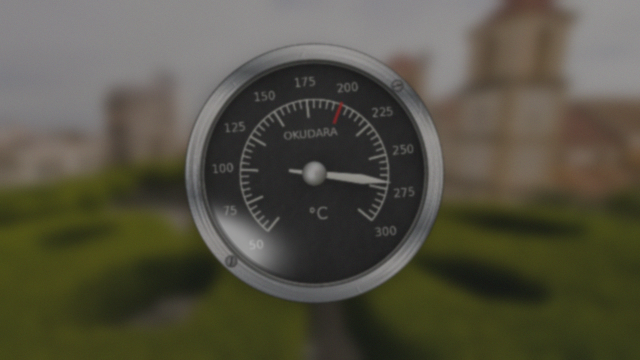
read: 270; °C
